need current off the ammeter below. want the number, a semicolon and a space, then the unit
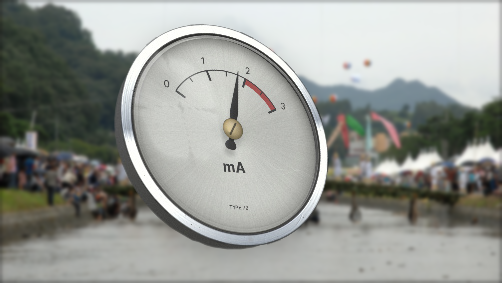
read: 1.75; mA
